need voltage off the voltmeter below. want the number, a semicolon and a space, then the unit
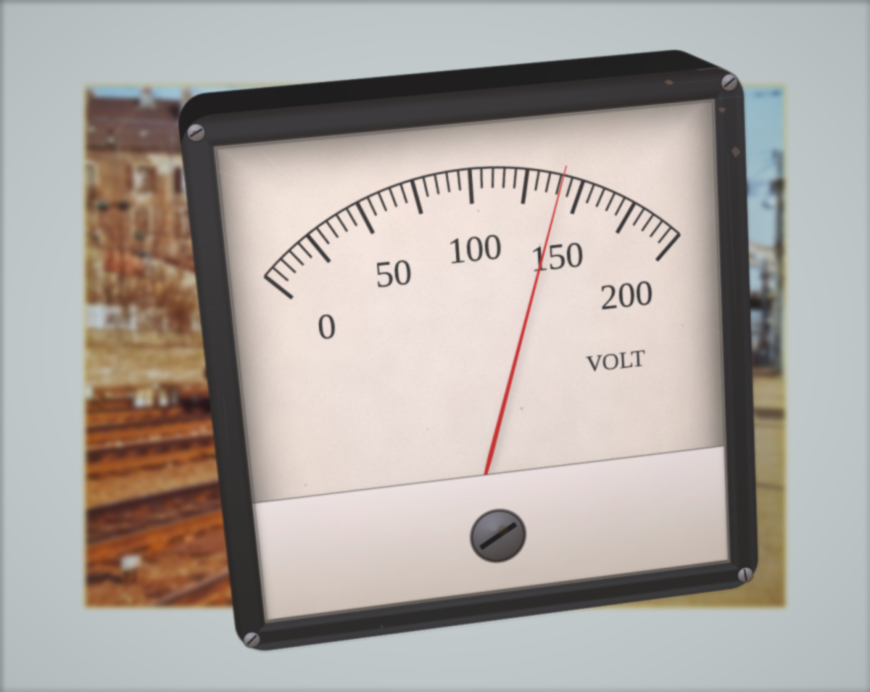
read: 140; V
